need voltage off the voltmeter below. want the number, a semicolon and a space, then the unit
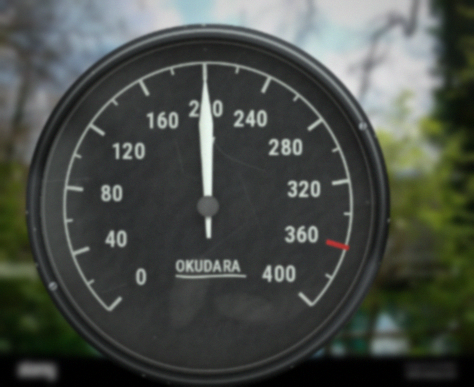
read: 200; V
